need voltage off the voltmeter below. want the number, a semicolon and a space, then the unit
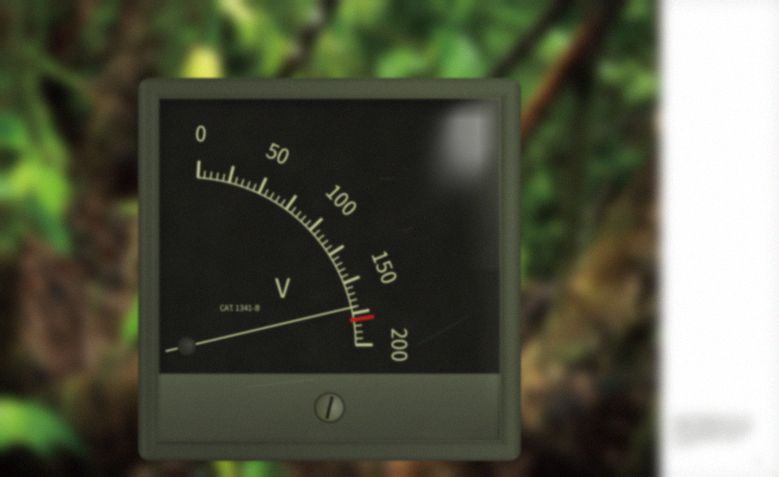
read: 170; V
